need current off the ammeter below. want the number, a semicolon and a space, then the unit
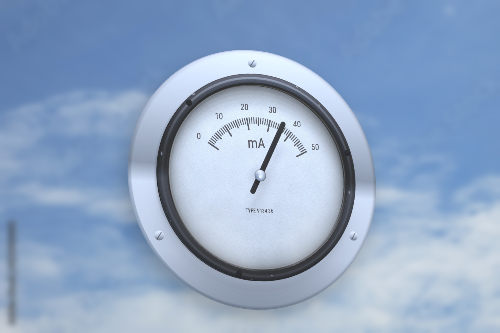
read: 35; mA
